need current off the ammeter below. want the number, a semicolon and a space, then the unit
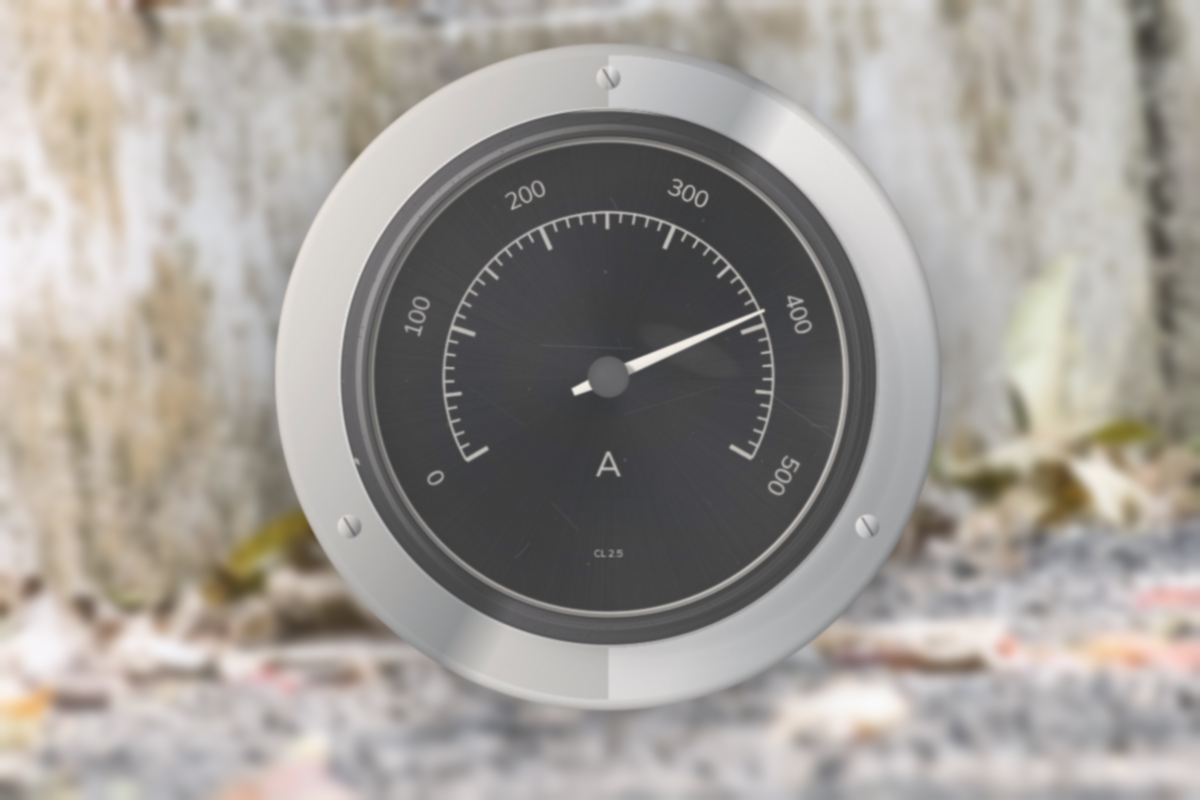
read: 390; A
